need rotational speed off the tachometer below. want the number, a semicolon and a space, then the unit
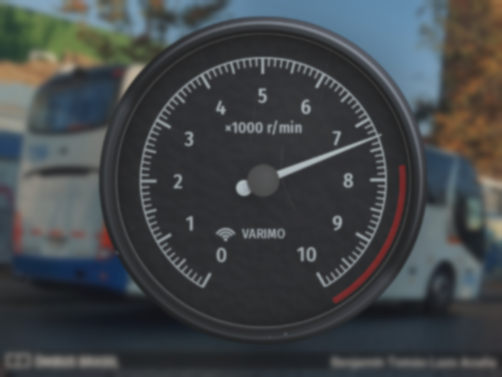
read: 7300; rpm
